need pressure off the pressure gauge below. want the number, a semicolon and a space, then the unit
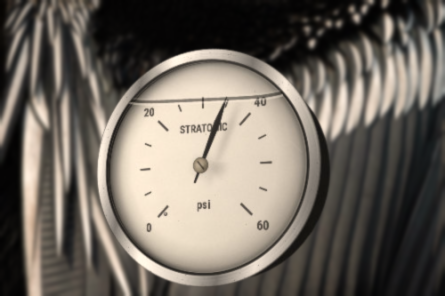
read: 35; psi
